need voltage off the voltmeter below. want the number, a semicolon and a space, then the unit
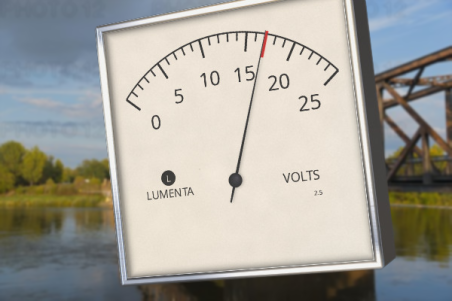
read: 17; V
